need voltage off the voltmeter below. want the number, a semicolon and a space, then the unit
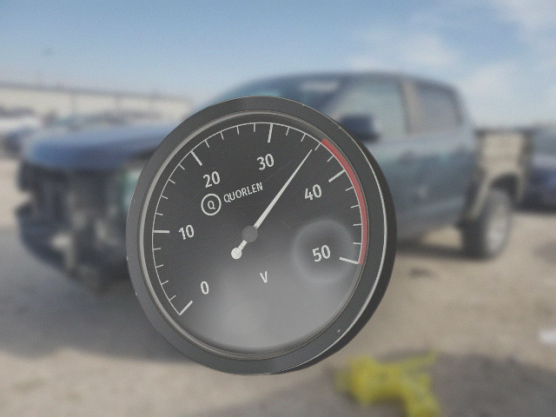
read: 36; V
